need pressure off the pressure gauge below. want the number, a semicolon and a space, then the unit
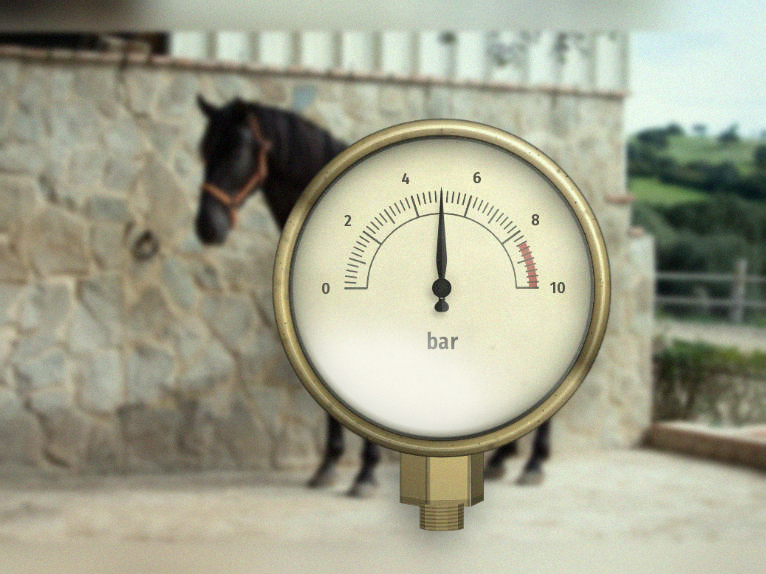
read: 5; bar
